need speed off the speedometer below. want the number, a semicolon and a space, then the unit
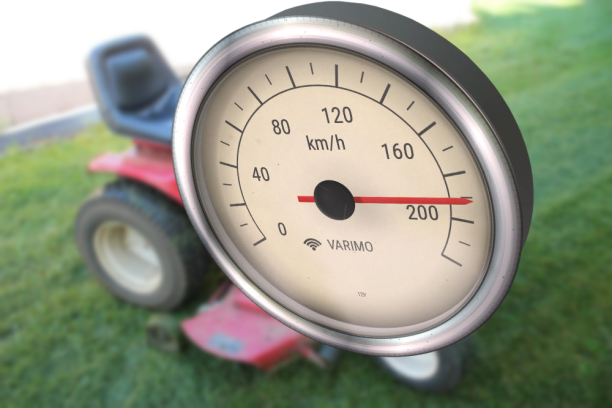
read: 190; km/h
